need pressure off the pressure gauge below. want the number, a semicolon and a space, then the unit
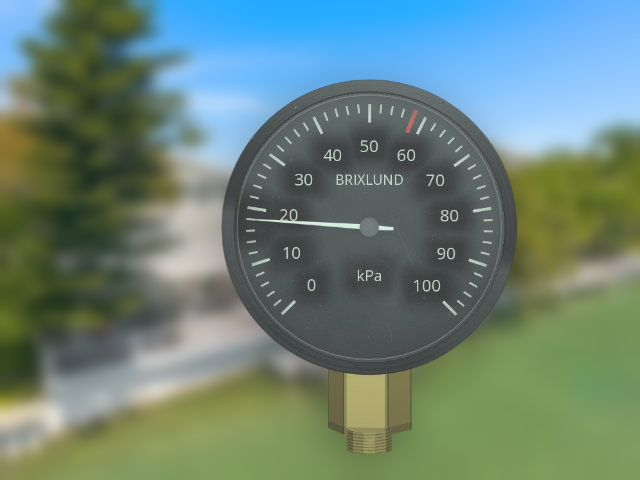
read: 18; kPa
